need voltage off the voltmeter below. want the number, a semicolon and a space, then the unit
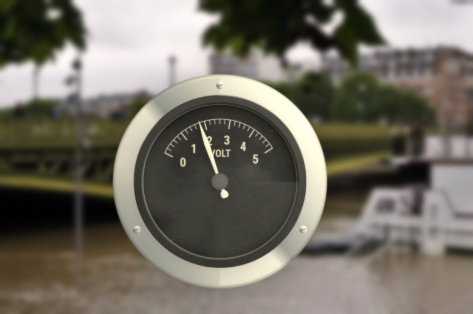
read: 1.8; V
